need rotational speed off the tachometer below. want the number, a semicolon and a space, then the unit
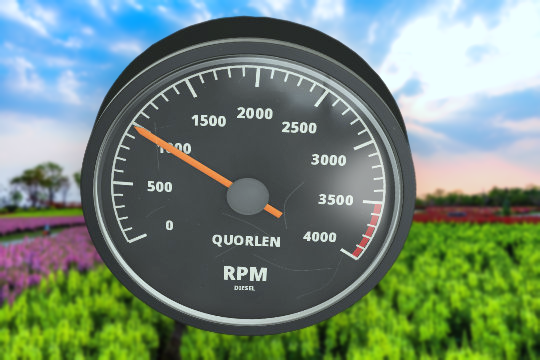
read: 1000; rpm
